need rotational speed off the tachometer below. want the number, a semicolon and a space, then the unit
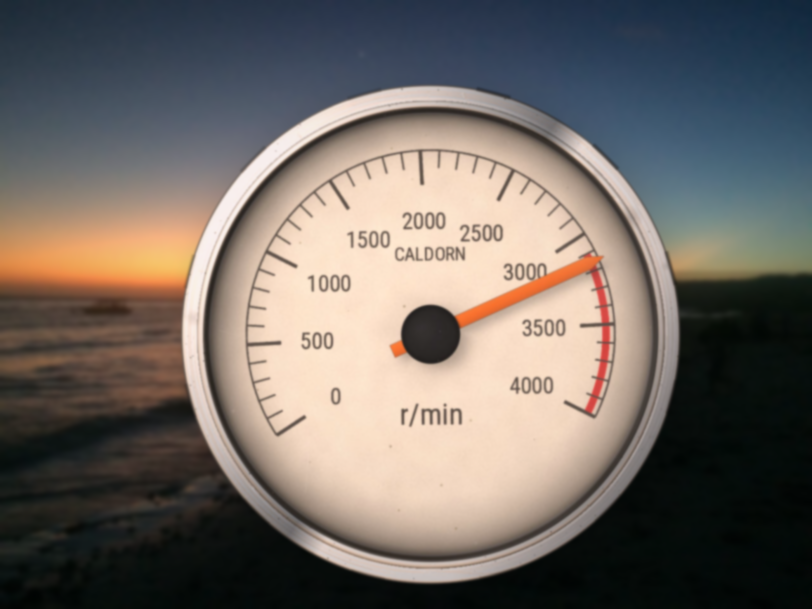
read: 3150; rpm
